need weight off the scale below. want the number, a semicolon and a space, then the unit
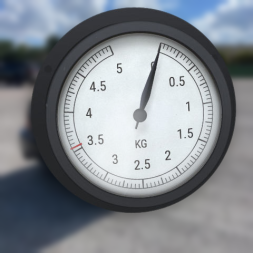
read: 0; kg
